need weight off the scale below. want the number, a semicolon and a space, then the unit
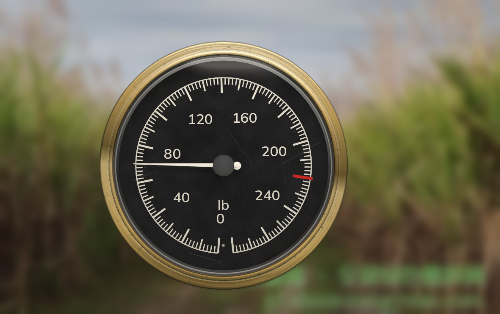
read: 70; lb
